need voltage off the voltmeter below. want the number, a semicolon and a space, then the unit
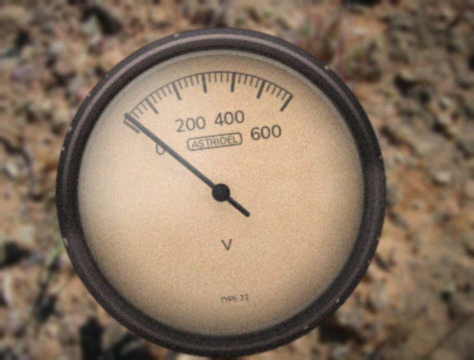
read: 20; V
